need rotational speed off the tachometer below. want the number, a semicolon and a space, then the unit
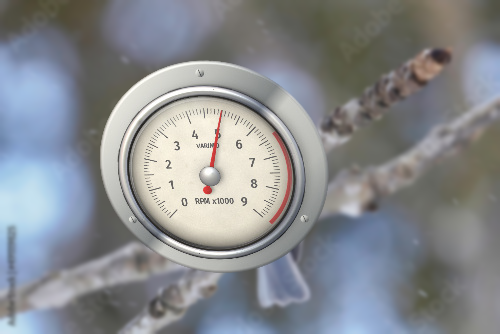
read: 5000; rpm
